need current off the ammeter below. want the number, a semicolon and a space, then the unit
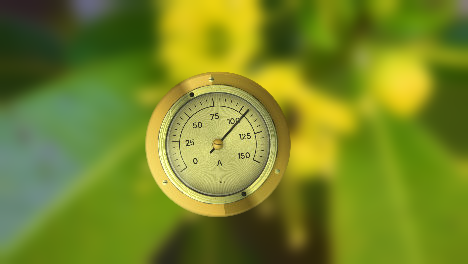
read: 105; A
